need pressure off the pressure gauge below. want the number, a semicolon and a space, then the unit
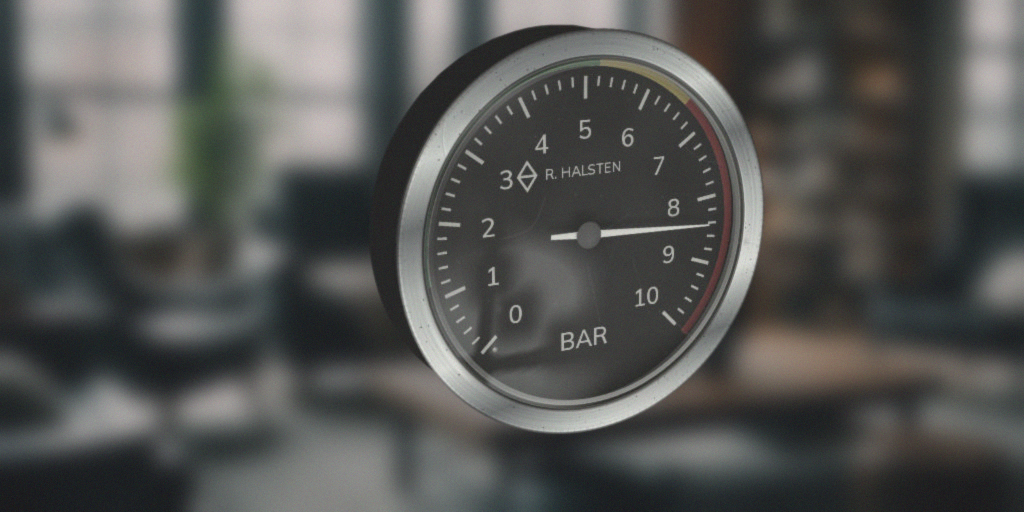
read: 8.4; bar
